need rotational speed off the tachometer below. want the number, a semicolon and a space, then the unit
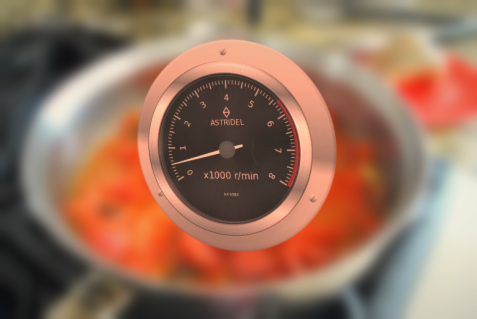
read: 500; rpm
